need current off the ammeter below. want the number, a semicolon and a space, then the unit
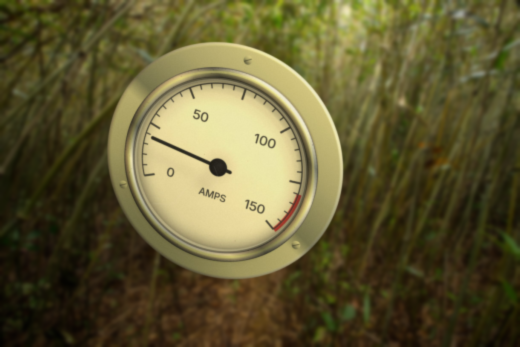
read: 20; A
